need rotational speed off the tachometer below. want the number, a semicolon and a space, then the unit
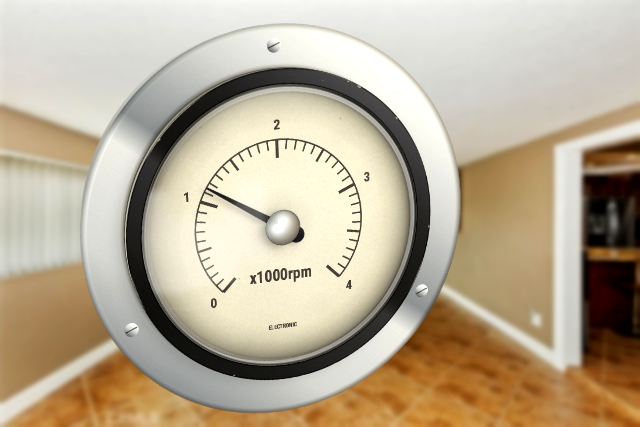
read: 1150; rpm
